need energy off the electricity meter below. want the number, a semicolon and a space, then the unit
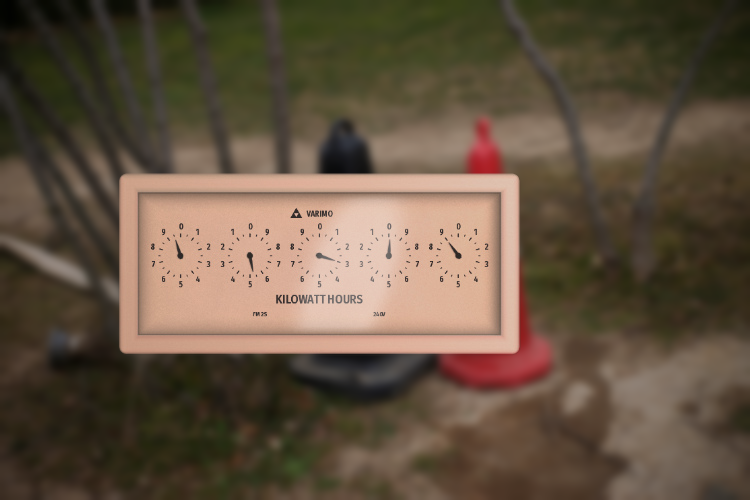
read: 95299; kWh
